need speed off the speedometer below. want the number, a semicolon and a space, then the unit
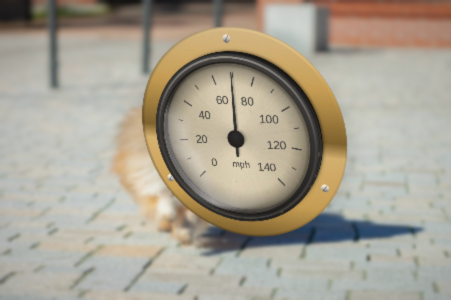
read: 70; mph
